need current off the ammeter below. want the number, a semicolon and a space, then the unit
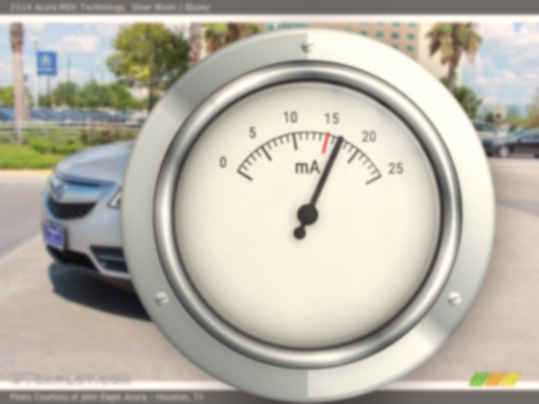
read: 17; mA
